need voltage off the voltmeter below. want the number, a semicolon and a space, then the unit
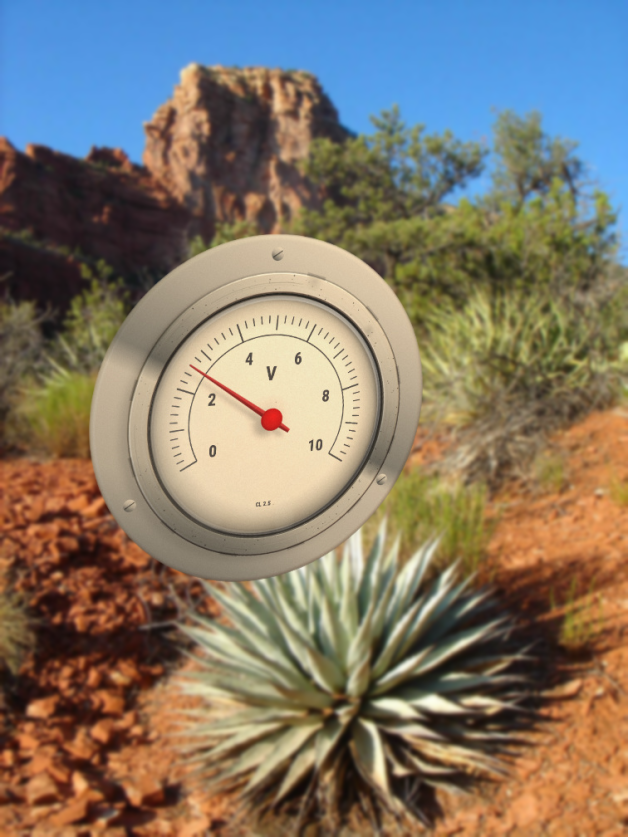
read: 2.6; V
